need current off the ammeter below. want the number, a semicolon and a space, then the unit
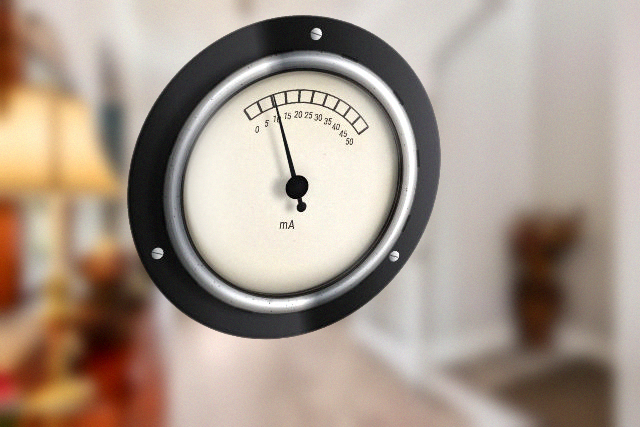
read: 10; mA
